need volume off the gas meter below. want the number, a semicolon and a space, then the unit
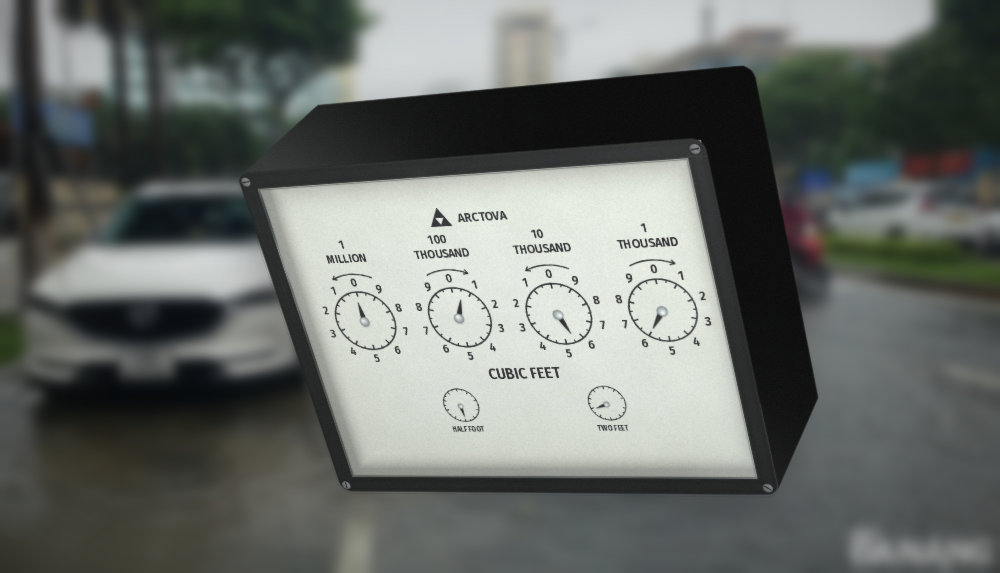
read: 5600; ft³
